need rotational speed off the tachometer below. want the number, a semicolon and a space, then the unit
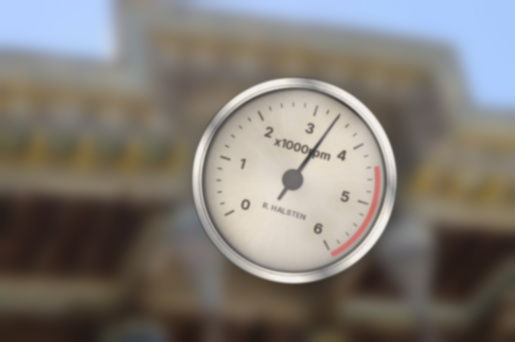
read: 3400; rpm
